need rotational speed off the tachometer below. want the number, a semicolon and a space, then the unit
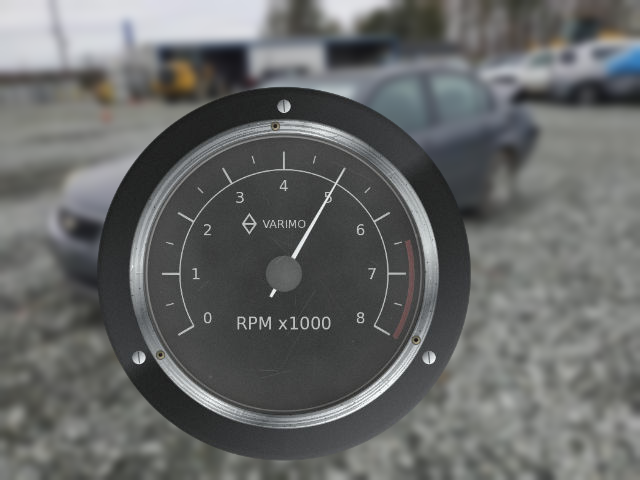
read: 5000; rpm
